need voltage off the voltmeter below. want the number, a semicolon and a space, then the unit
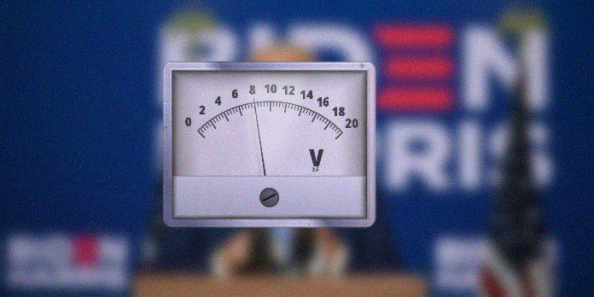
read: 8; V
